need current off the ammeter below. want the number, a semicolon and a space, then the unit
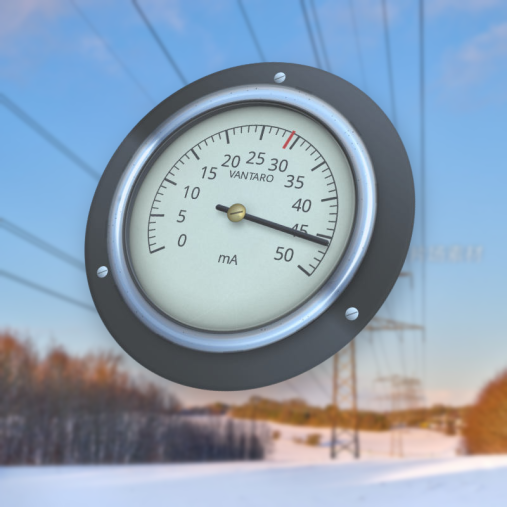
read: 46; mA
